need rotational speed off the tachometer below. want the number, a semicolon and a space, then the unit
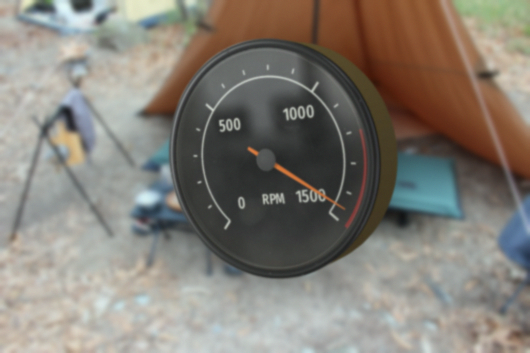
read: 1450; rpm
